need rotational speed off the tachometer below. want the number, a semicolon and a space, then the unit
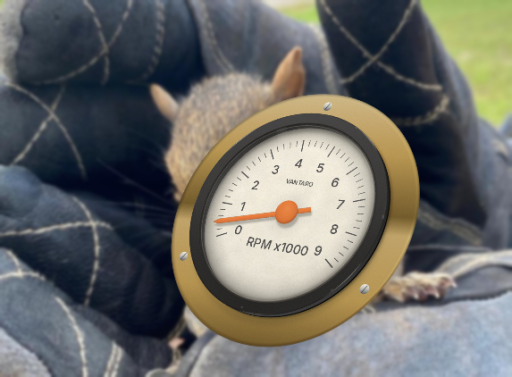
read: 400; rpm
